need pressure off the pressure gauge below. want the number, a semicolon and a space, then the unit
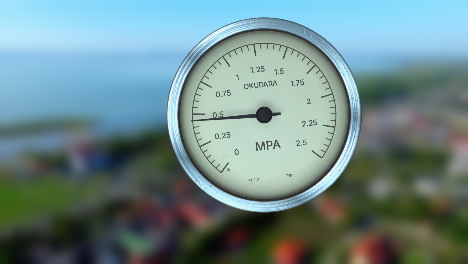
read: 0.45; MPa
